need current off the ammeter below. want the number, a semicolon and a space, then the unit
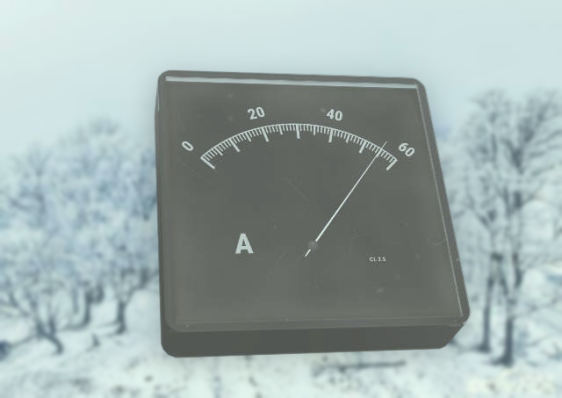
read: 55; A
